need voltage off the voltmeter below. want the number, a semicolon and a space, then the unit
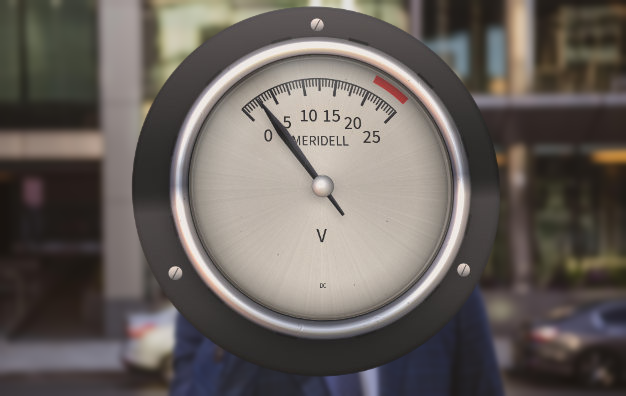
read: 2.5; V
